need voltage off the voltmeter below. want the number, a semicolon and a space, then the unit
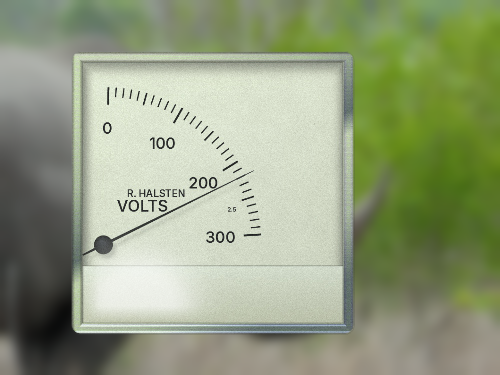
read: 220; V
